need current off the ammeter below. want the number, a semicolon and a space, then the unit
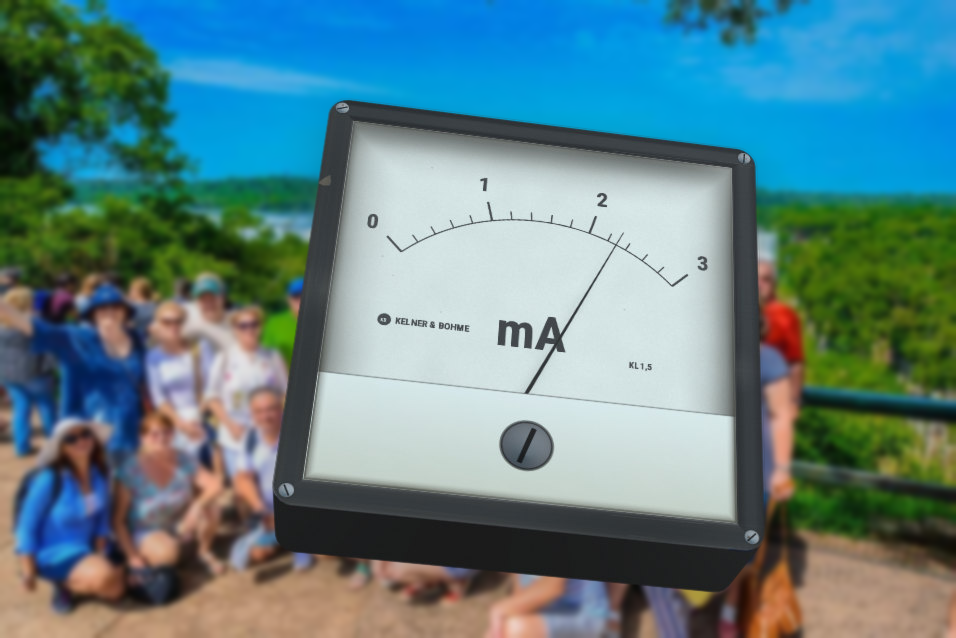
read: 2.3; mA
